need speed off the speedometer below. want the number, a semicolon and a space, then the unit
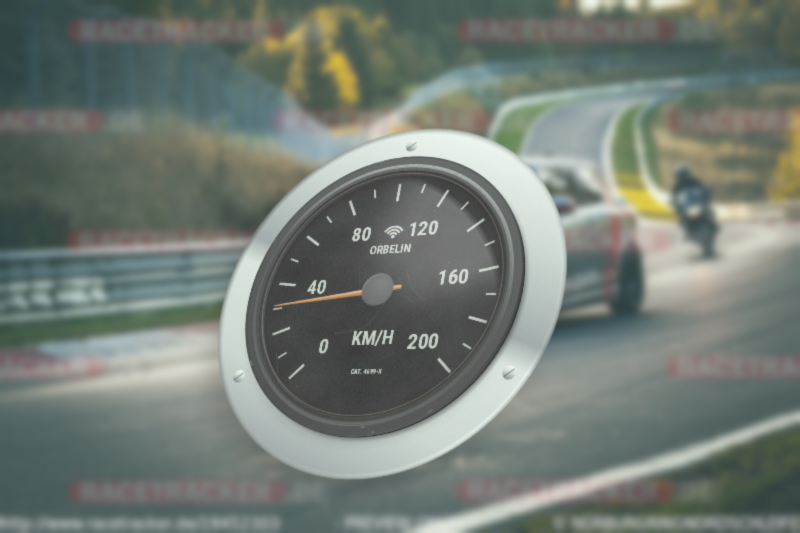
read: 30; km/h
